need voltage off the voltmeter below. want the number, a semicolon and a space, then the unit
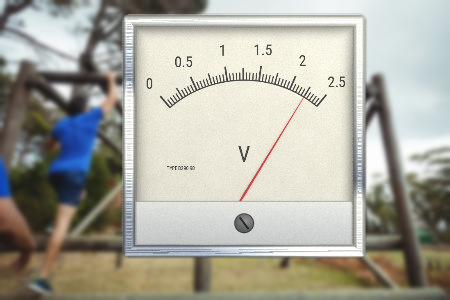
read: 2.25; V
